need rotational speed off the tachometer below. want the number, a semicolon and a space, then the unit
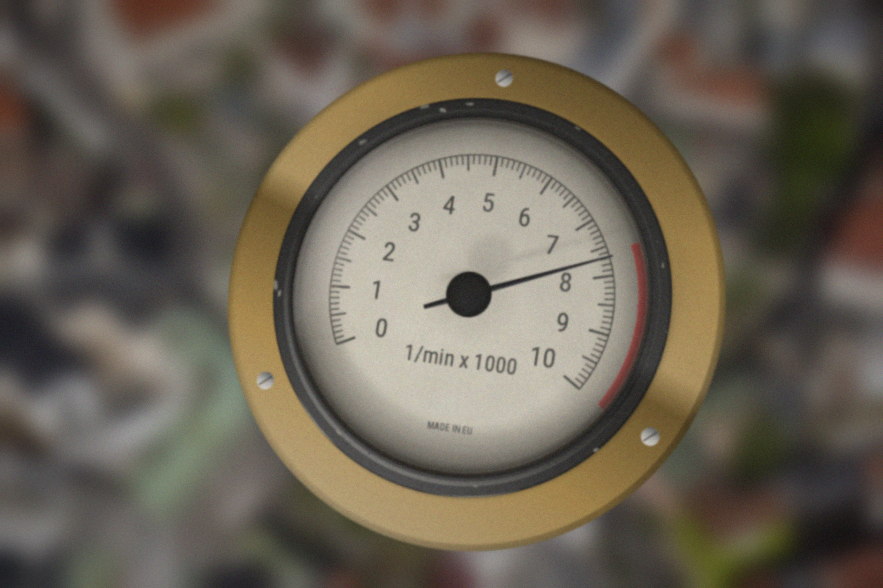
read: 7700; rpm
